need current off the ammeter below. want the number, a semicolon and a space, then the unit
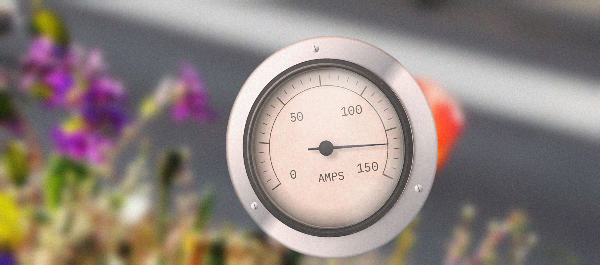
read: 132.5; A
